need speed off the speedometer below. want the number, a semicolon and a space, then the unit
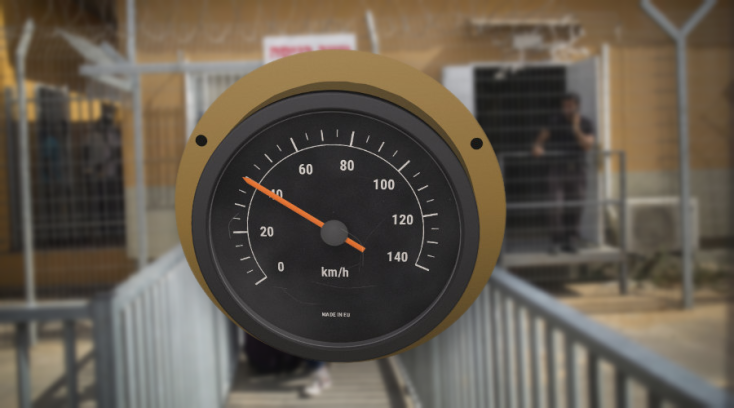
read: 40; km/h
